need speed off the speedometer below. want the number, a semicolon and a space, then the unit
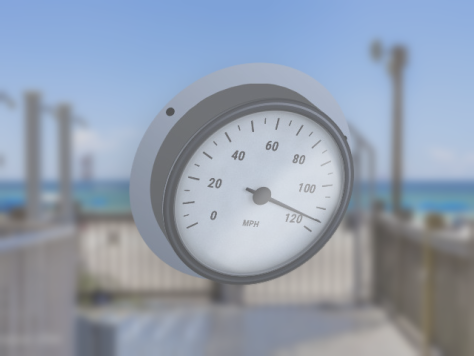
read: 115; mph
